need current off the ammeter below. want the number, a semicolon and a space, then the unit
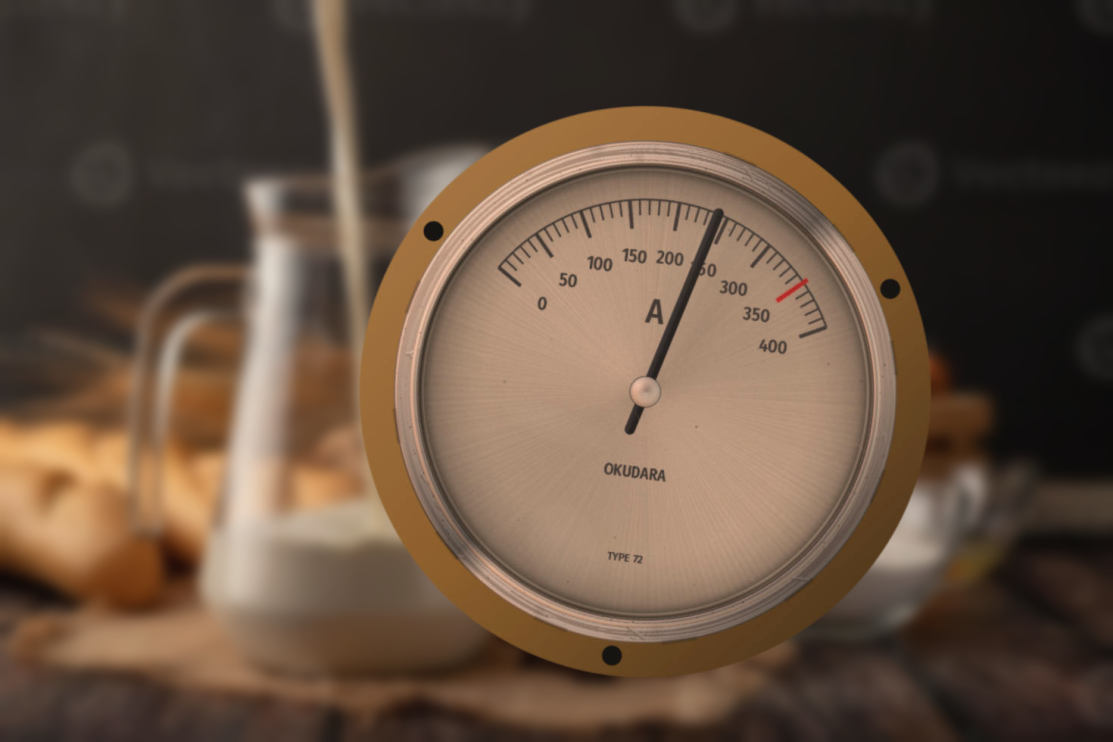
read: 240; A
